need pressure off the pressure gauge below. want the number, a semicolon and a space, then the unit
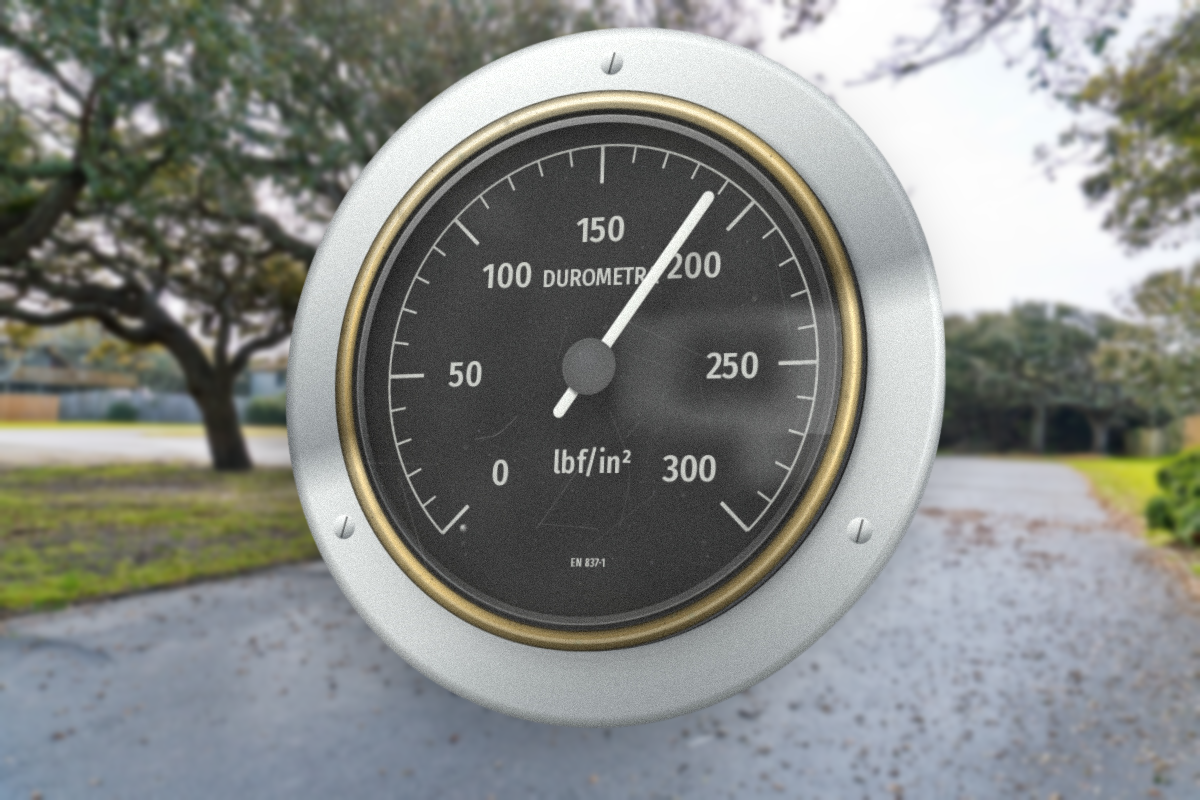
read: 190; psi
